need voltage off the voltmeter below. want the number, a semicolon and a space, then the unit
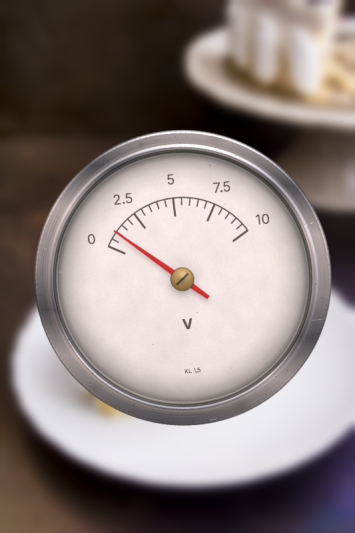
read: 1; V
